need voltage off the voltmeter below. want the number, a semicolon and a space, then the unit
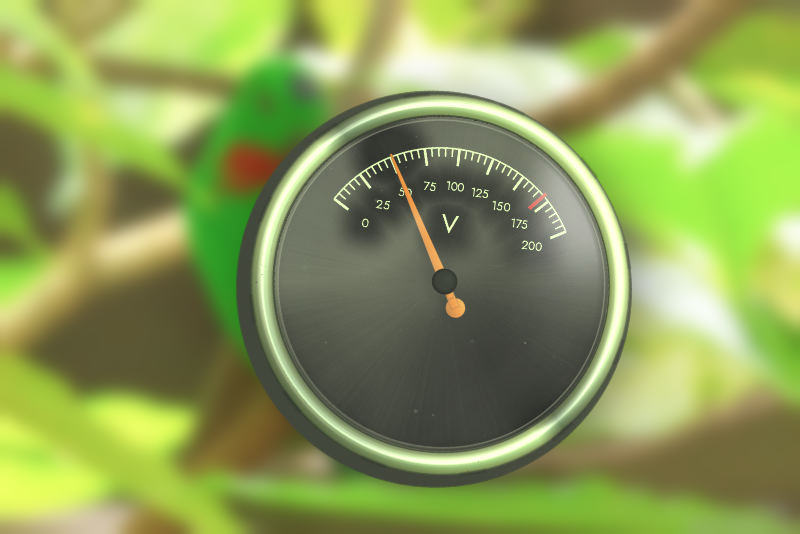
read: 50; V
